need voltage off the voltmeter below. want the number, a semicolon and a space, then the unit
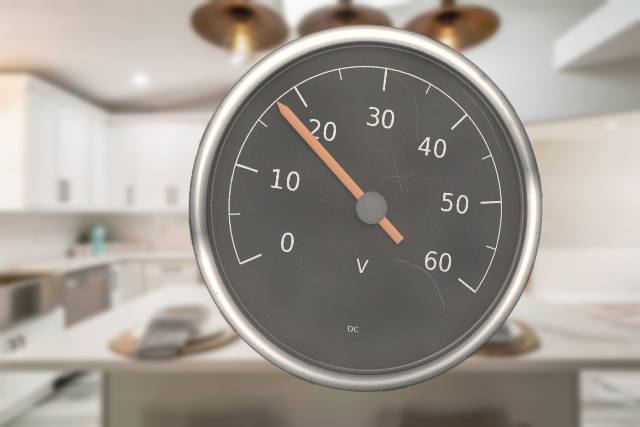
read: 17.5; V
